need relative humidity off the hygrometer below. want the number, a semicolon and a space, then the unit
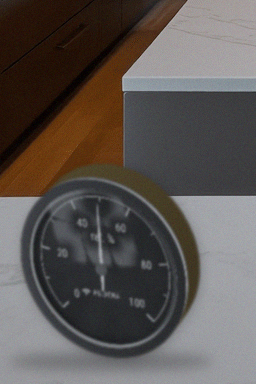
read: 50; %
